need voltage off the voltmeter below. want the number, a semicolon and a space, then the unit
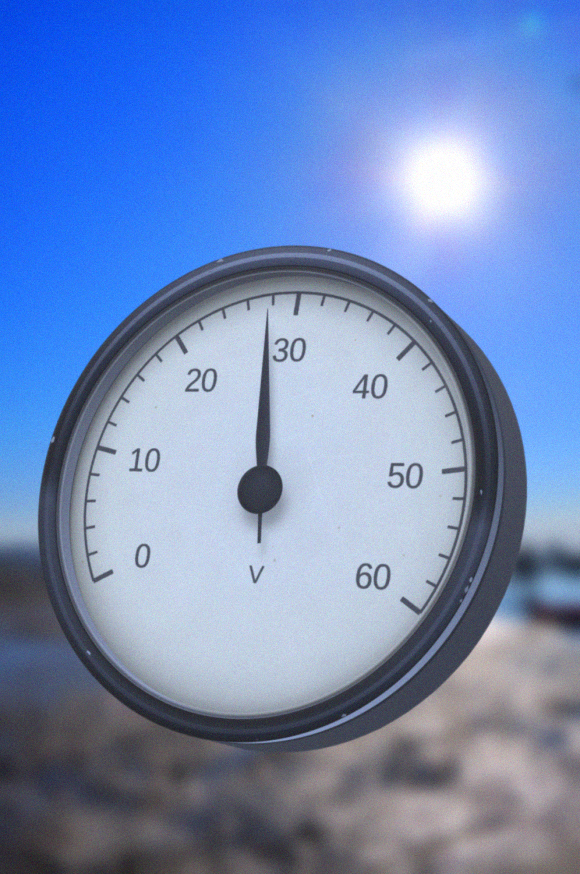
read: 28; V
